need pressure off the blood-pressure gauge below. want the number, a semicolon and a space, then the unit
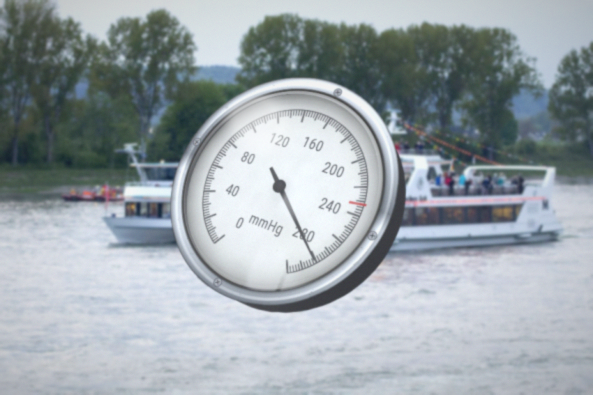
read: 280; mmHg
